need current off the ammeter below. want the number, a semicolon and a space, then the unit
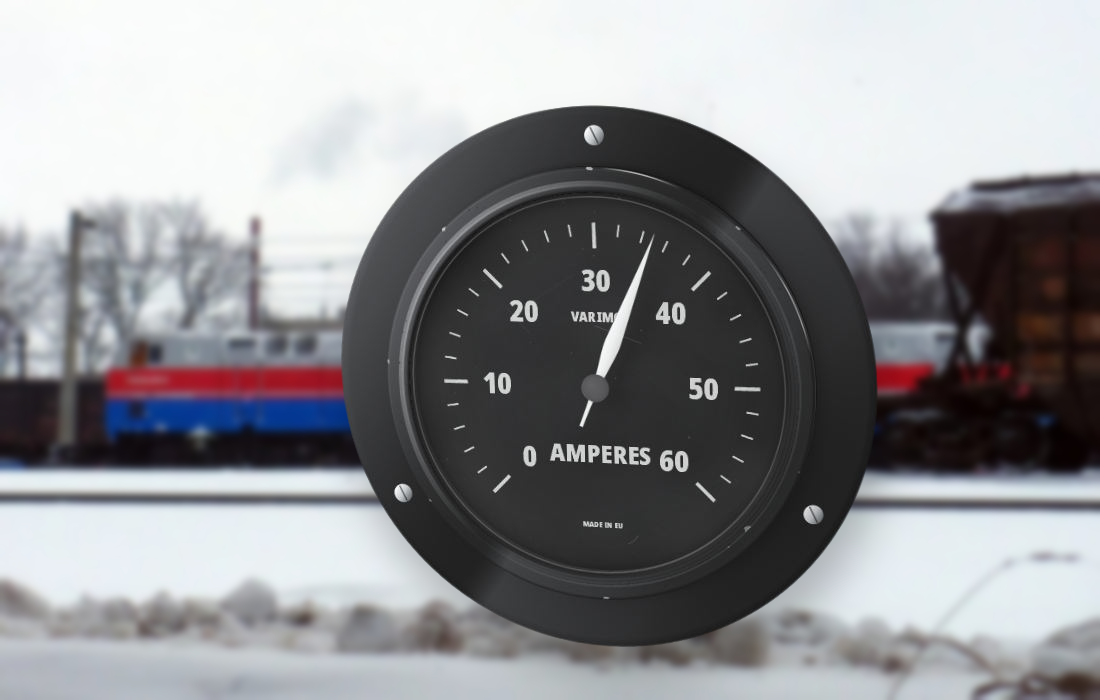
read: 35; A
